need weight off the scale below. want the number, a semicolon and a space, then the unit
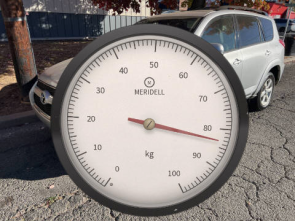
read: 83; kg
